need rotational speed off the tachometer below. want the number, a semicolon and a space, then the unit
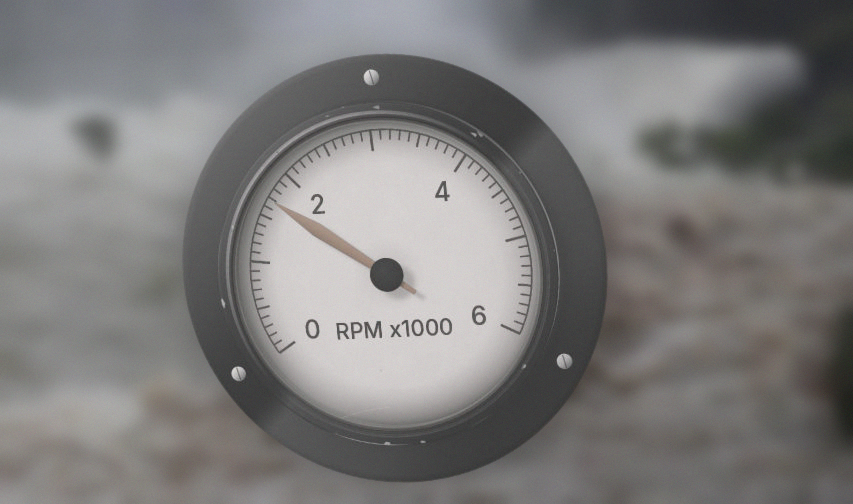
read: 1700; rpm
